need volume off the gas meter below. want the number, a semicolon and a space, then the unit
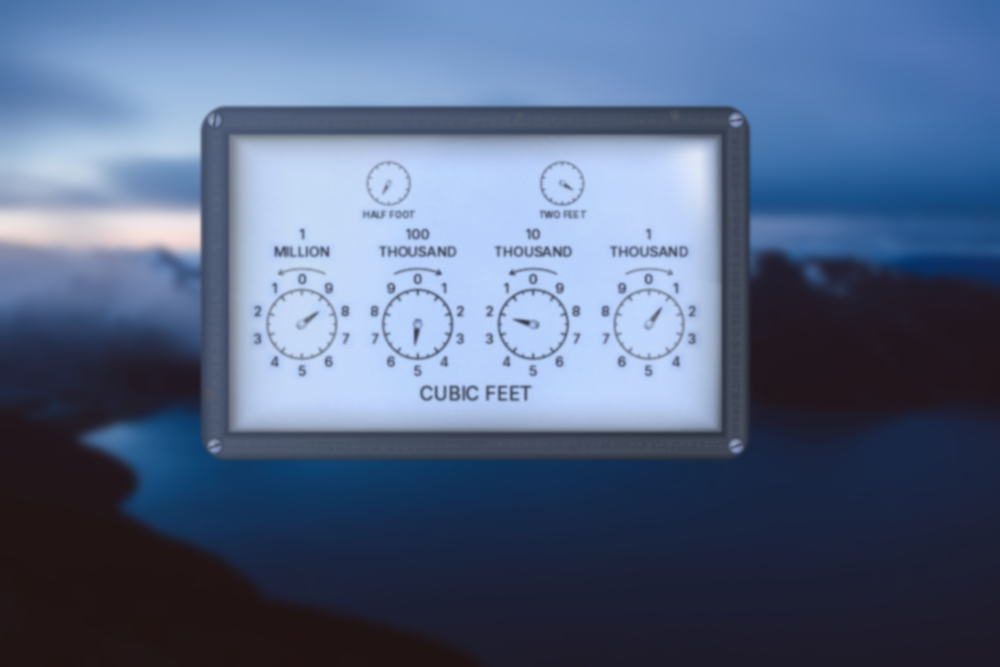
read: 852100; ft³
